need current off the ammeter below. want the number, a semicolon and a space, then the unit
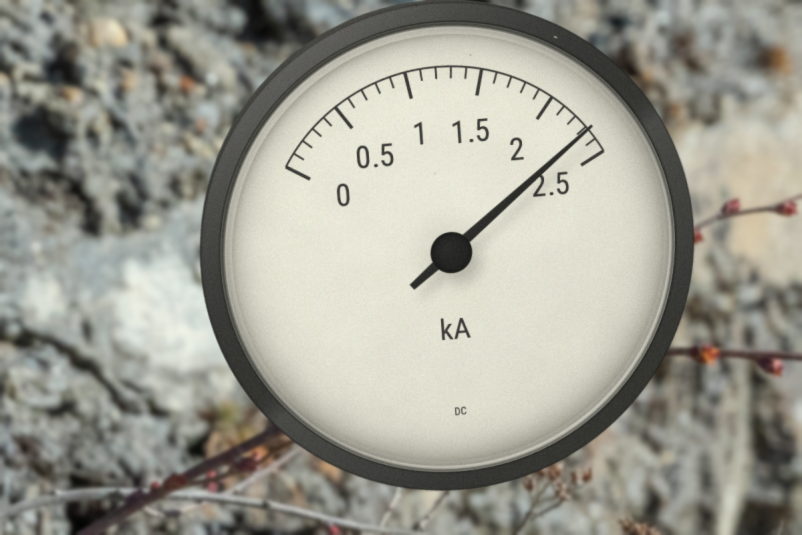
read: 2.3; kA
